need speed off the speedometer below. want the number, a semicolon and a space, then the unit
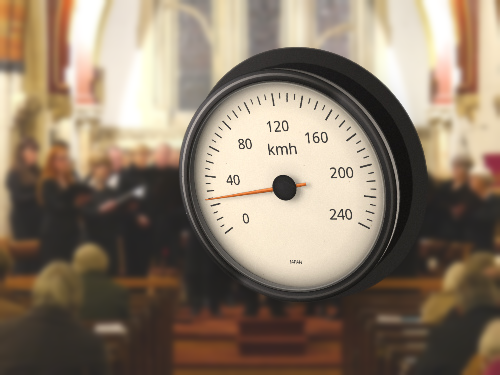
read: 25; km/h
